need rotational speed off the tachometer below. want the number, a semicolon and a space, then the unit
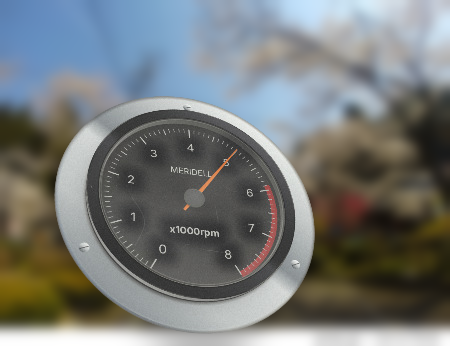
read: 5000; rpm
